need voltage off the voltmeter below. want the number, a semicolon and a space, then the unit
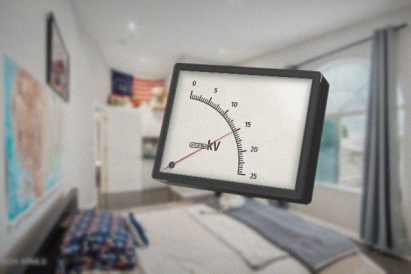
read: 15; kV
